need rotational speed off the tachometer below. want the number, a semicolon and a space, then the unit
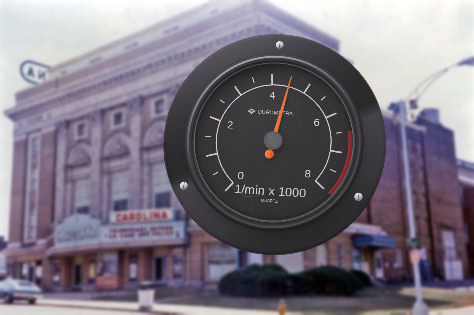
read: 4500; rpm
